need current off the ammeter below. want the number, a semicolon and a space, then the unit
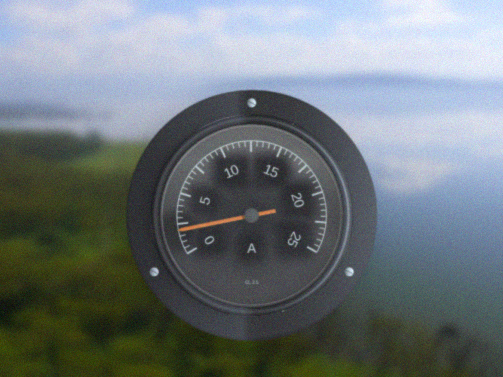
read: 2; A
